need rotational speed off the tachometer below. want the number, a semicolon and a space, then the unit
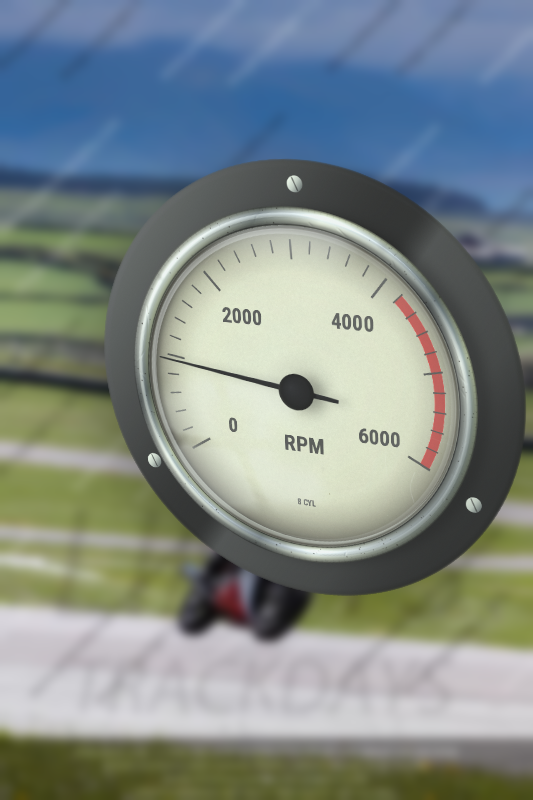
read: 1000; rpm
